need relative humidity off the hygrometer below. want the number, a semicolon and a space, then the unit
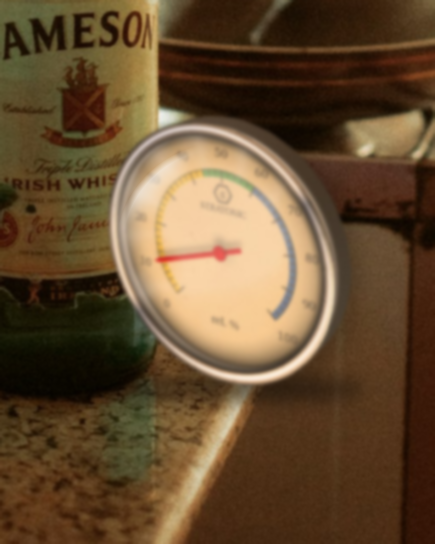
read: 10; %
